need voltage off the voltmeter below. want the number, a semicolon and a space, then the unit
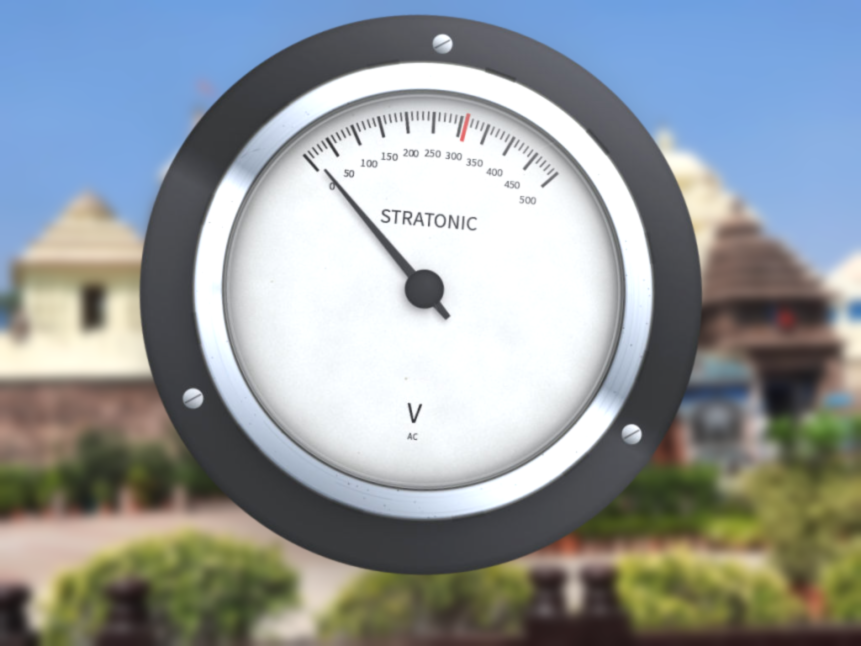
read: 10; V
